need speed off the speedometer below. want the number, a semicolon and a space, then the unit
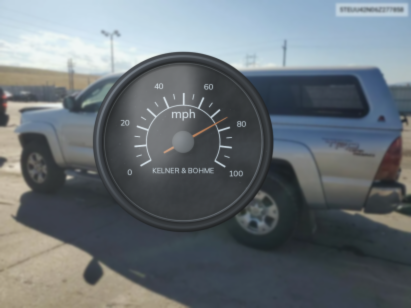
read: 75; mph
